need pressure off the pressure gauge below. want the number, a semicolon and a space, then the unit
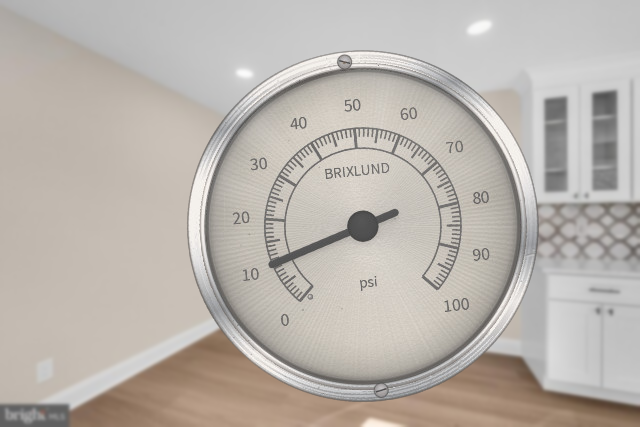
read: 10; psi
